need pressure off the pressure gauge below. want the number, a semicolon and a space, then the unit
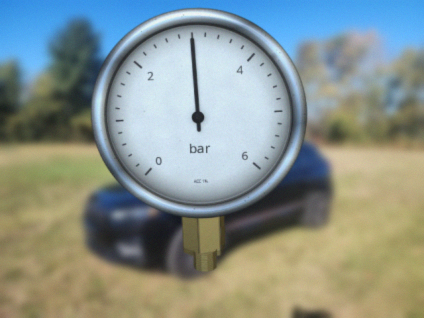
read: 3; bar
